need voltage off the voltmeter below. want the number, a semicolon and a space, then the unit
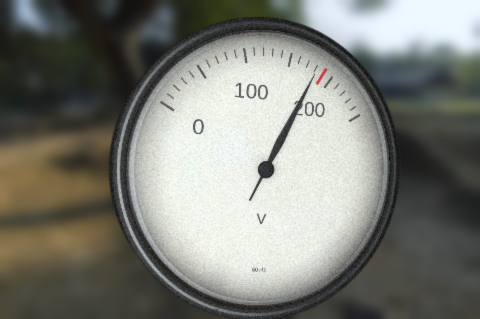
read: 180; V
